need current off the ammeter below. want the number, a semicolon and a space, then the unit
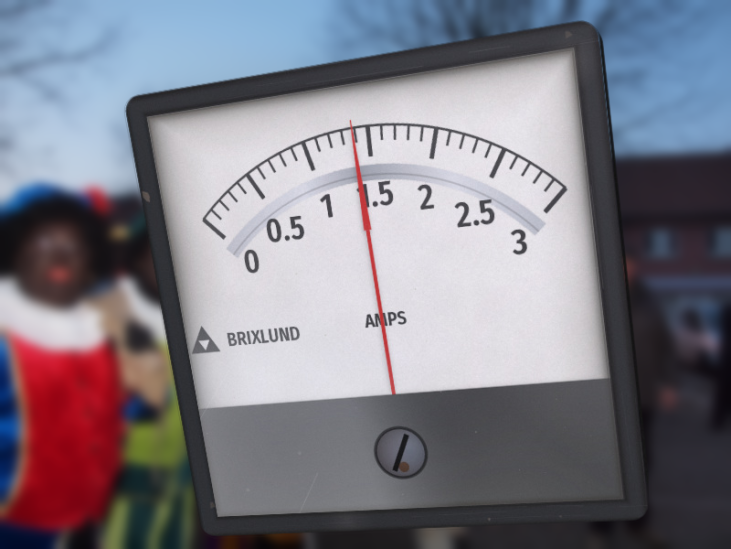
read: 1.4; A
